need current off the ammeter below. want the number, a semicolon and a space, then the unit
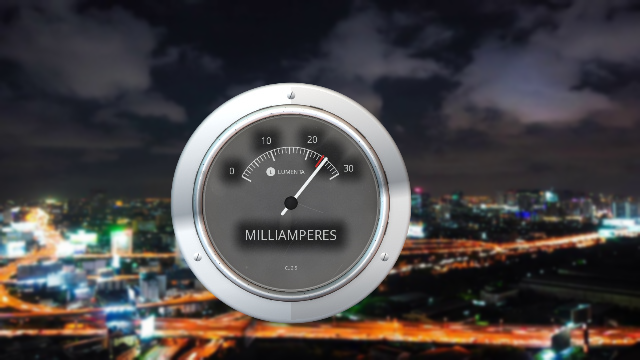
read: 25; mA
